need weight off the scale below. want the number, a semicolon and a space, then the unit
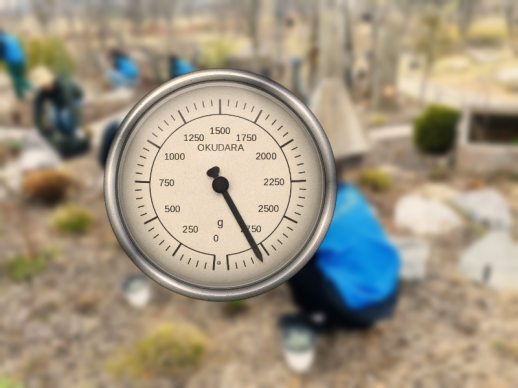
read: 2800; g
